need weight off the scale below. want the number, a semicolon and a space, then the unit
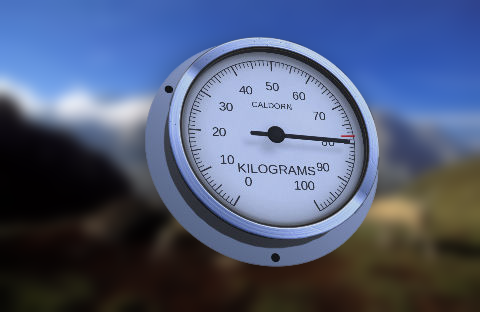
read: 80; kg
